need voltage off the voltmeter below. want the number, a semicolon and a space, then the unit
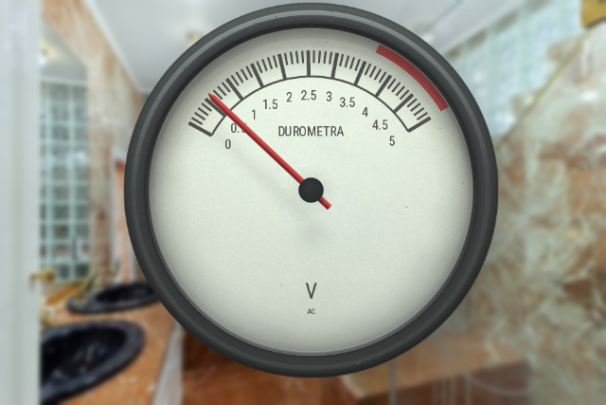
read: 0.6; V
